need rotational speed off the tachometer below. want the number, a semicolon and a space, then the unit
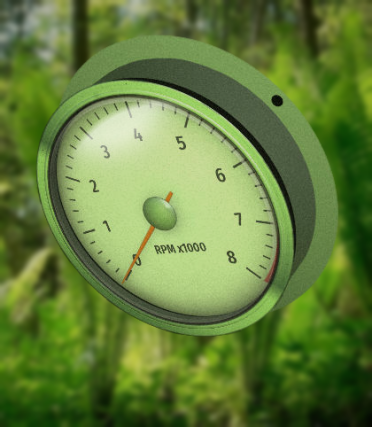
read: 0; rpm
